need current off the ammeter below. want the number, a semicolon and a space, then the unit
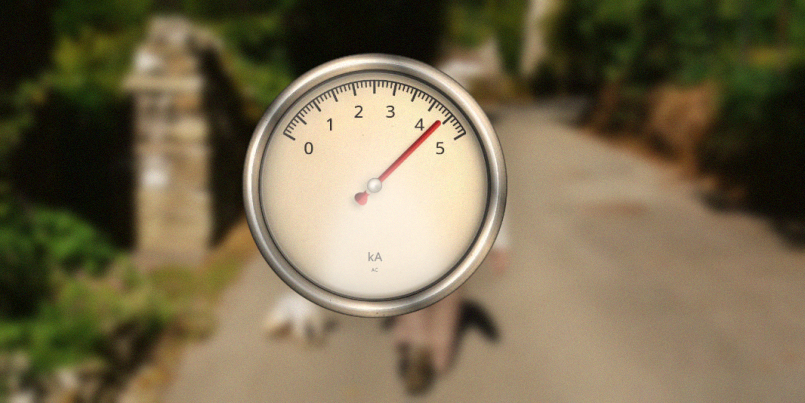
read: 4.4; kA
